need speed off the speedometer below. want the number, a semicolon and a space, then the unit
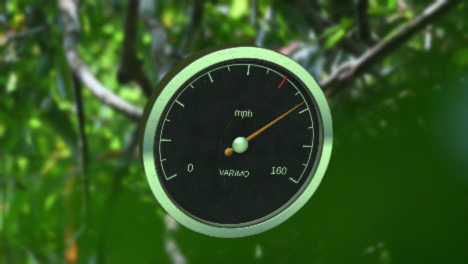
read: 115; mph
